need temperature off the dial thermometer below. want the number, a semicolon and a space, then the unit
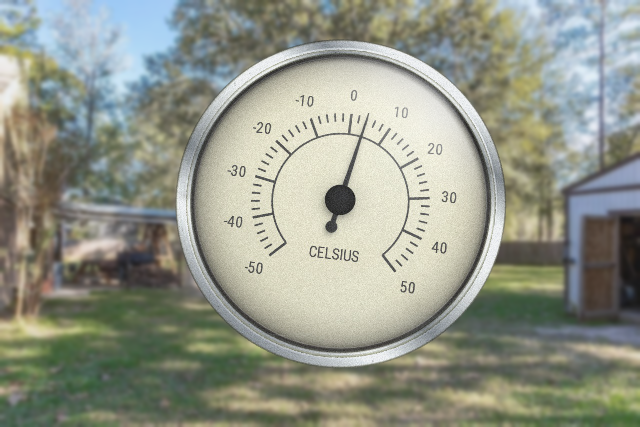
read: 4; °C
